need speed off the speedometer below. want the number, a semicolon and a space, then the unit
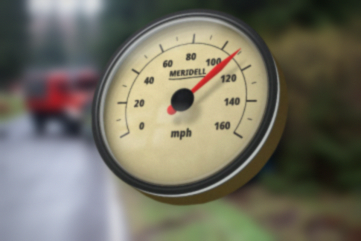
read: 110; mph
